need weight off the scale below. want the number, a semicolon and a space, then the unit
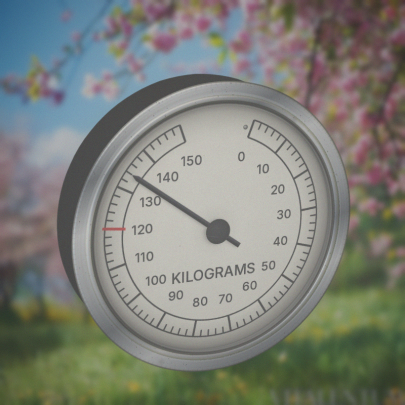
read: 134; kg
